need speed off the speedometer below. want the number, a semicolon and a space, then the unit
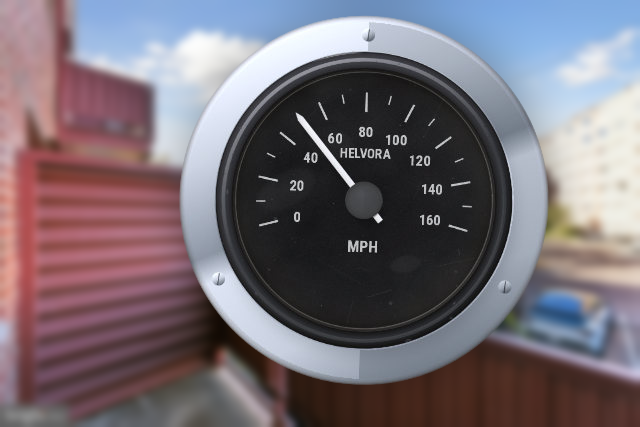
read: 50; mph
